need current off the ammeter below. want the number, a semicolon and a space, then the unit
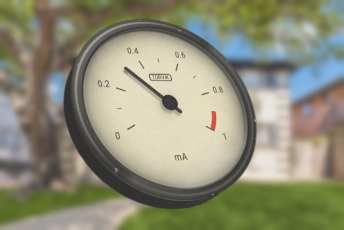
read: 0.3; mA
